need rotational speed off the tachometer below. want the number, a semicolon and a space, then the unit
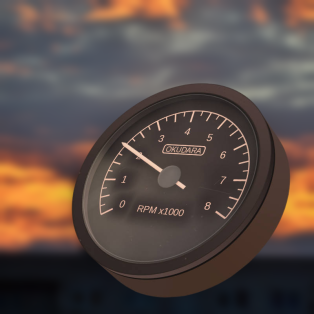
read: 2000; rpm
